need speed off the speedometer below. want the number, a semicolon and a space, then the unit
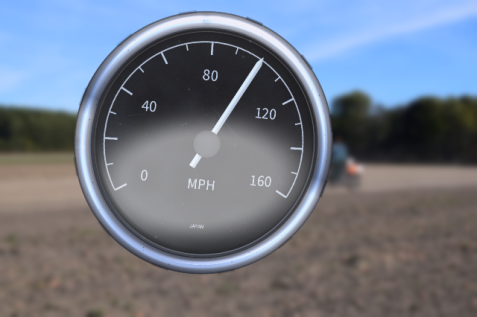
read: 100; mph
